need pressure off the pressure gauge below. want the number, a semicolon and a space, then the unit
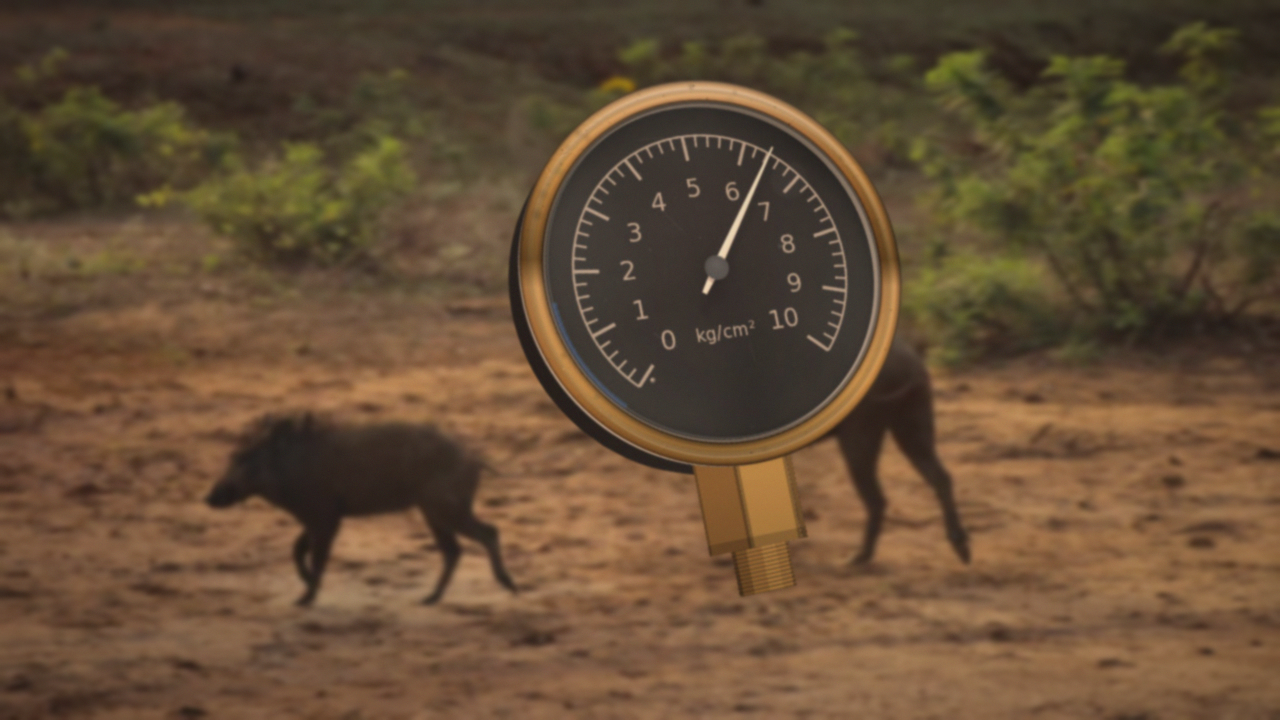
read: 6.4; kg/cm²
